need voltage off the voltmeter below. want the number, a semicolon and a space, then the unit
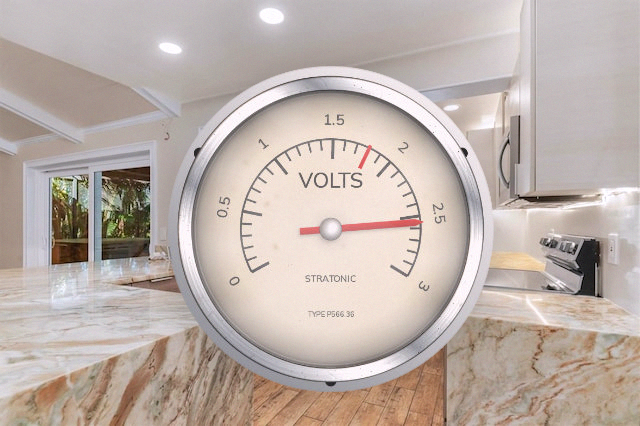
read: 2.55; V
